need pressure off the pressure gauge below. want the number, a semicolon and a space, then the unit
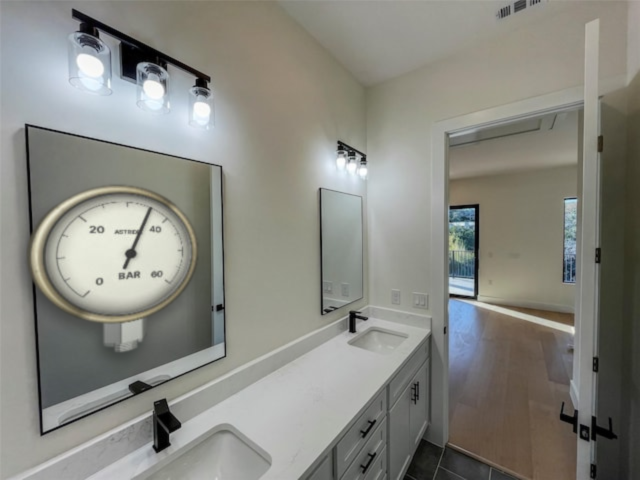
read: 35; bar
